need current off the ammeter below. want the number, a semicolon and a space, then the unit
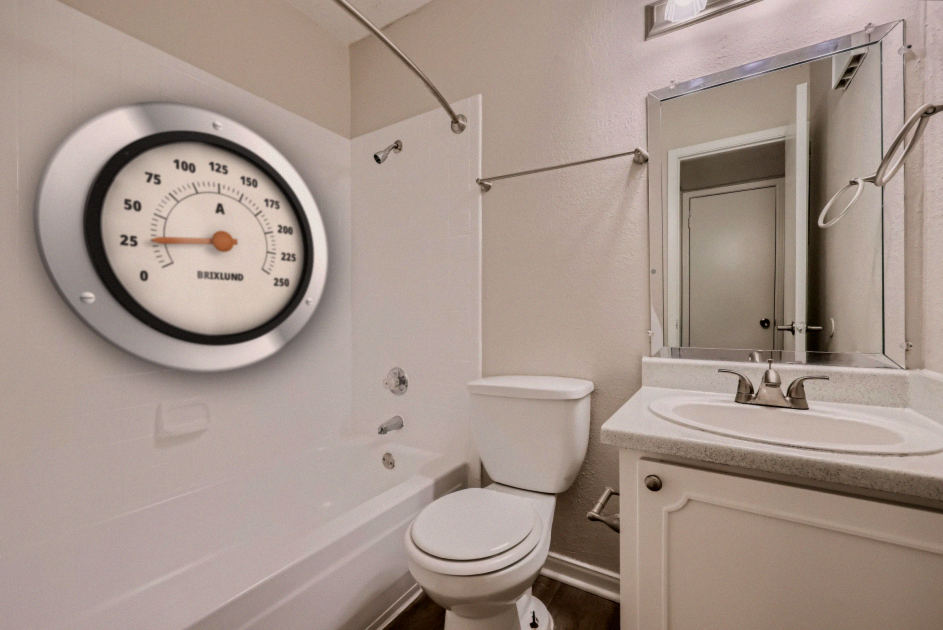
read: 25; A
